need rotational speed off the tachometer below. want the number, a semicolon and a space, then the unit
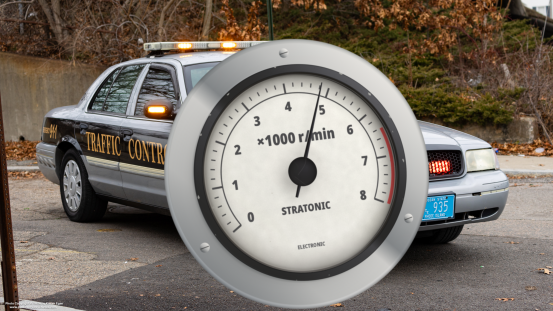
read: 4800; rpm
